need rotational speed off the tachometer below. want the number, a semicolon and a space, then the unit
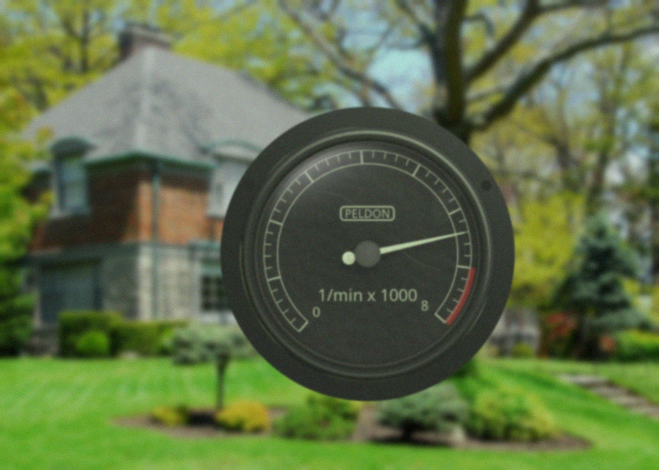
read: 6400; rpm
